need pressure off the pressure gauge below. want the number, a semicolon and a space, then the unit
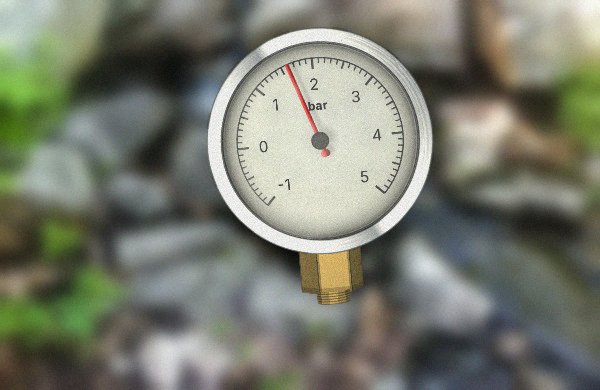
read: 1.6; bar
